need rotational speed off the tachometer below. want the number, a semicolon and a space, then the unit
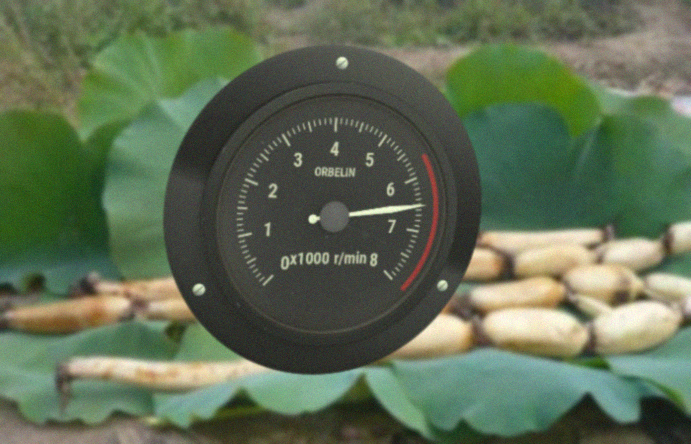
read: 6500; rpm
